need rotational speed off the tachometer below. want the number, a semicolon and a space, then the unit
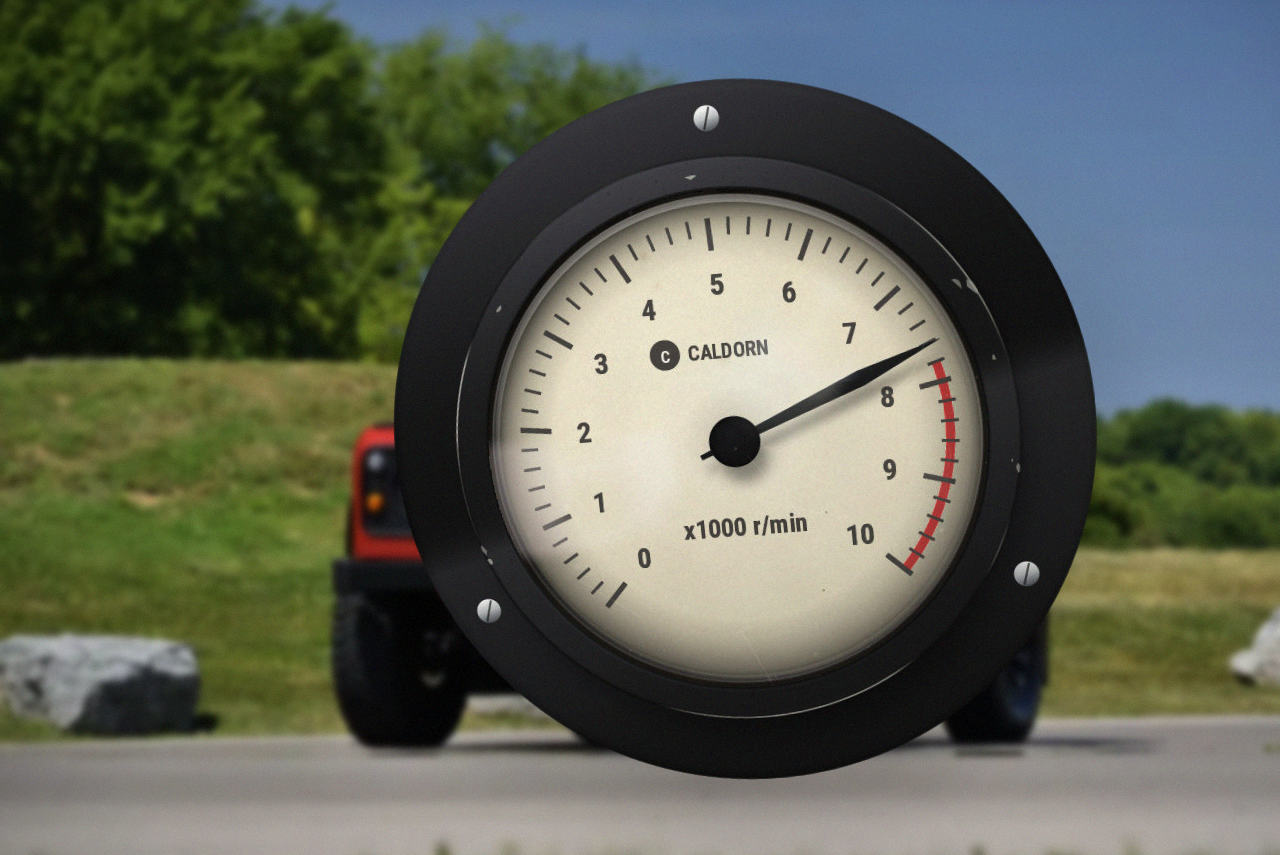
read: 7600; rpm
